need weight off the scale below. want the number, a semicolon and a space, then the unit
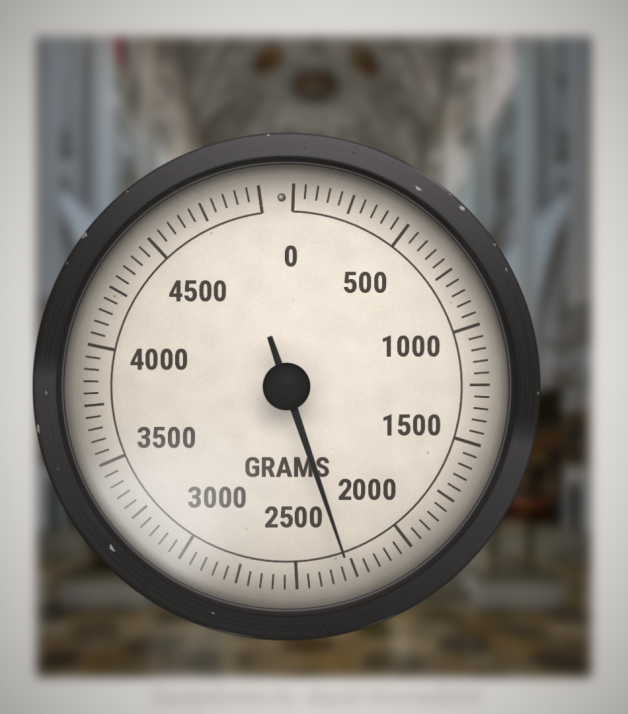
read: 2275; g
